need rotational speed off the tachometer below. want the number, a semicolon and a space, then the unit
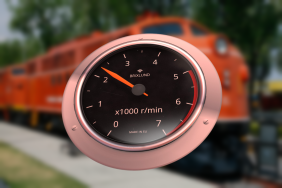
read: 2250; rpm
